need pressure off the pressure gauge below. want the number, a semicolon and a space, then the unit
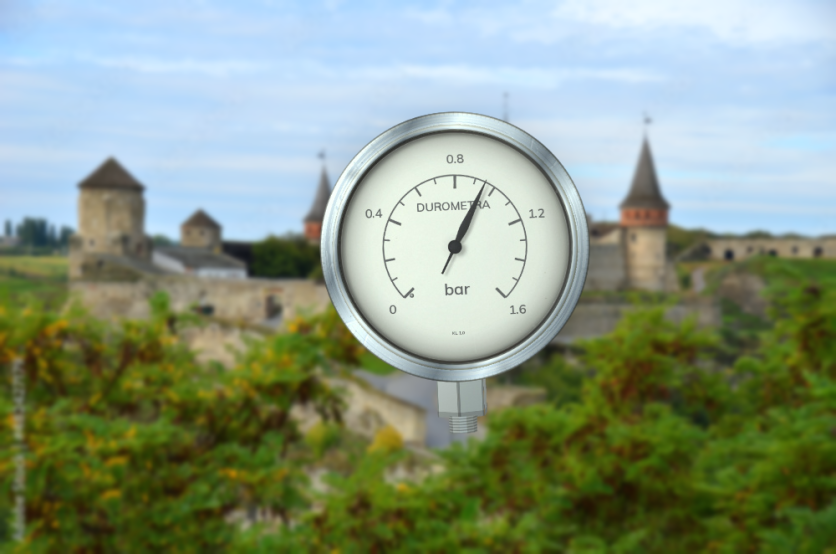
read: 0.95; bar
